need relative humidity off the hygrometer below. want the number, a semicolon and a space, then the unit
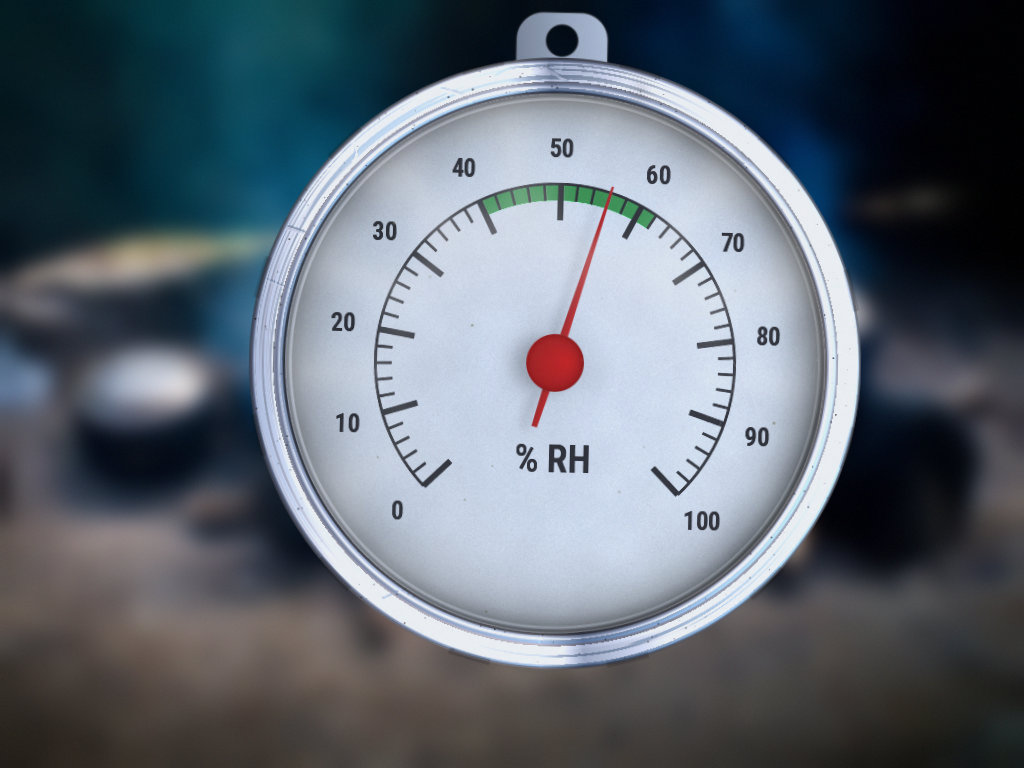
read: 56; %
